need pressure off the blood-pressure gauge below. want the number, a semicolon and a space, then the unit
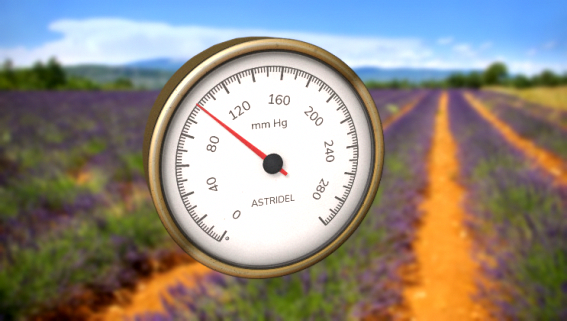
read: 100; mmHg
